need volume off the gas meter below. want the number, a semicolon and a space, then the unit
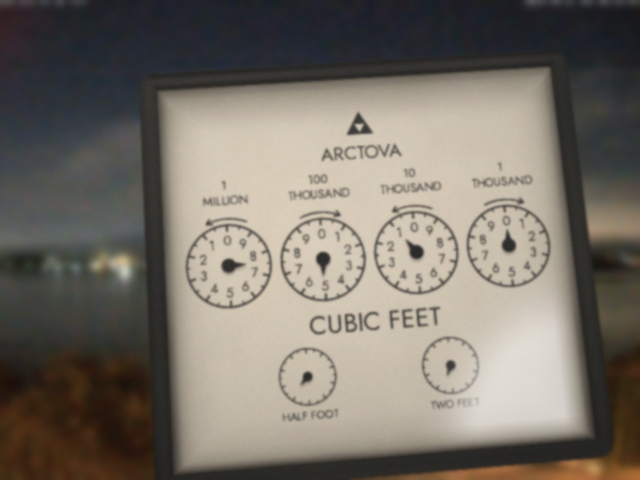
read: 751000; ft³
